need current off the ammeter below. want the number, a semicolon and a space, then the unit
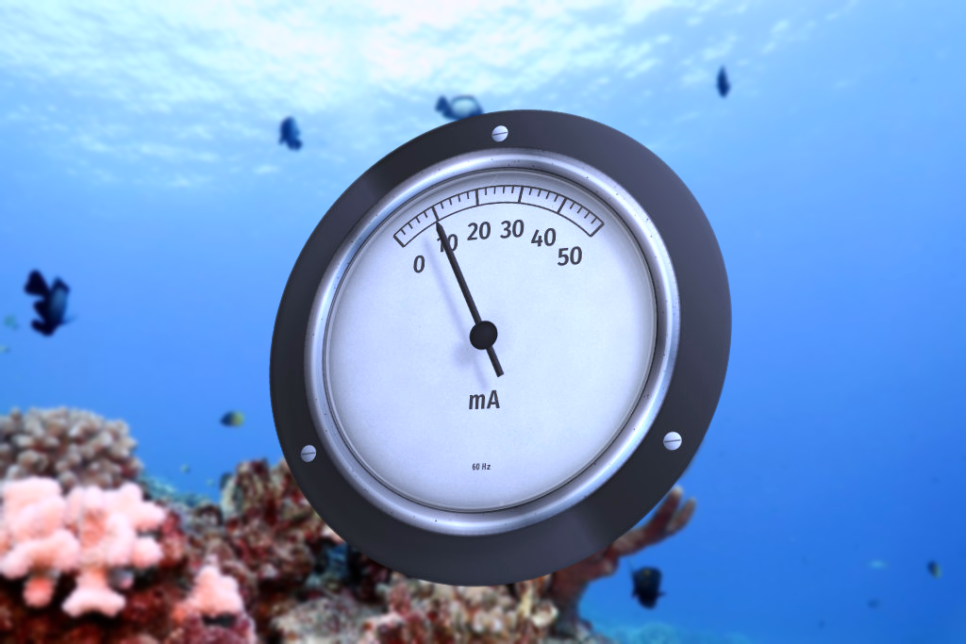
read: 10; mA
